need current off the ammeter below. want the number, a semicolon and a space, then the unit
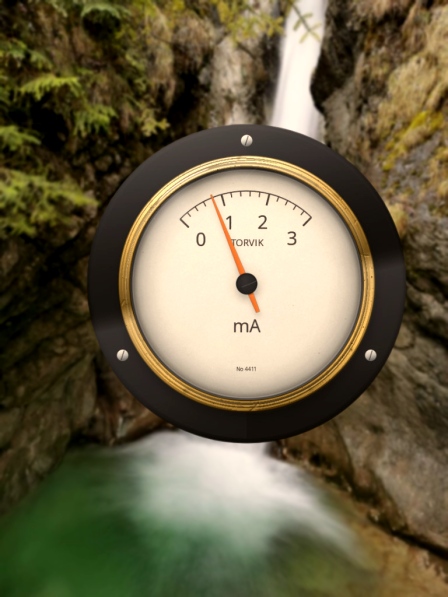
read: 0.8; mA
